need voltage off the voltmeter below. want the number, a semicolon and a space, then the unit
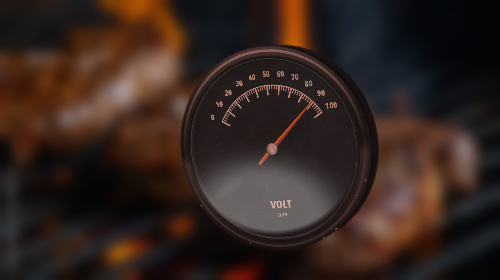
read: 90; V
